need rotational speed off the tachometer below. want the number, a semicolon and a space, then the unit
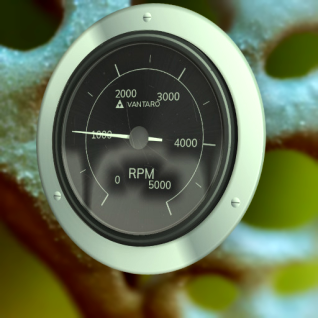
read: 1000; rpm
